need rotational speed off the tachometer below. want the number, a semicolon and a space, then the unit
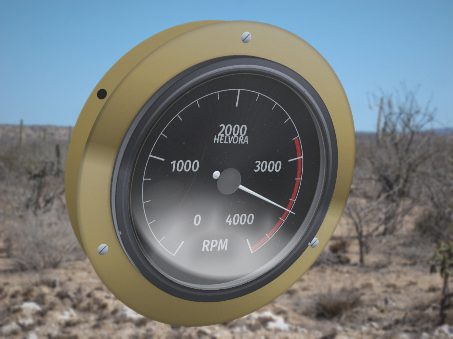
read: 3500; rpm
